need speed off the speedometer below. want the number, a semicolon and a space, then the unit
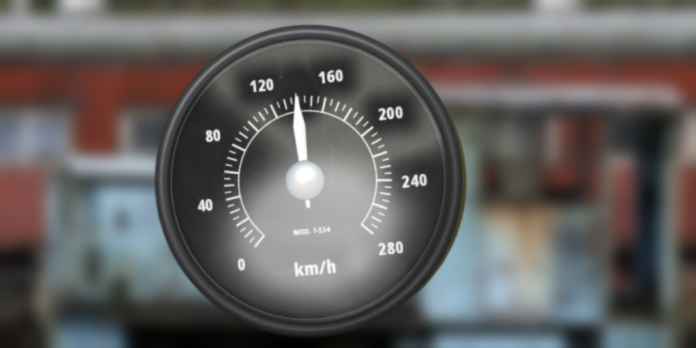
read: 140; km/h
